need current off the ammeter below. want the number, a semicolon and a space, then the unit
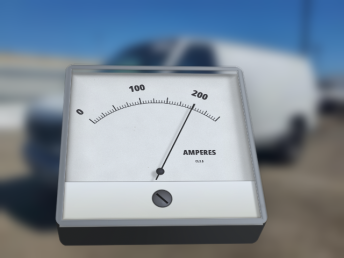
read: 200; A
